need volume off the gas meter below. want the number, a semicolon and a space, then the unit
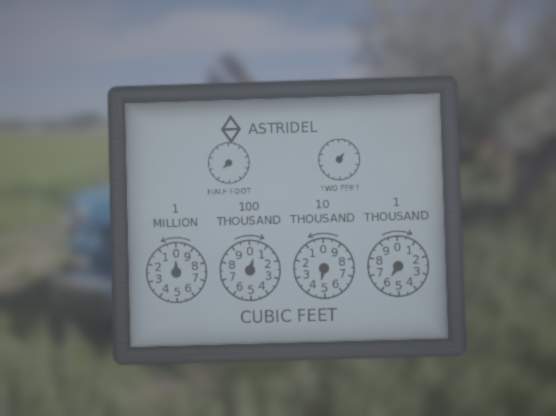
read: 4600; ft³
